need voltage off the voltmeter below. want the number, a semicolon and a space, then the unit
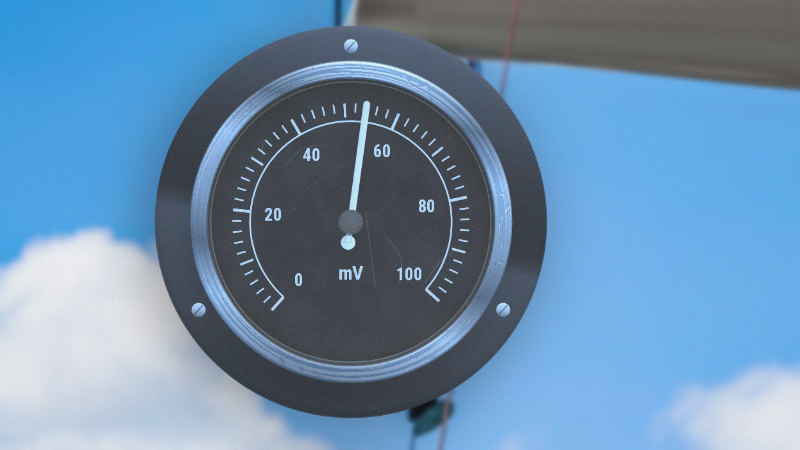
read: 54; mV
